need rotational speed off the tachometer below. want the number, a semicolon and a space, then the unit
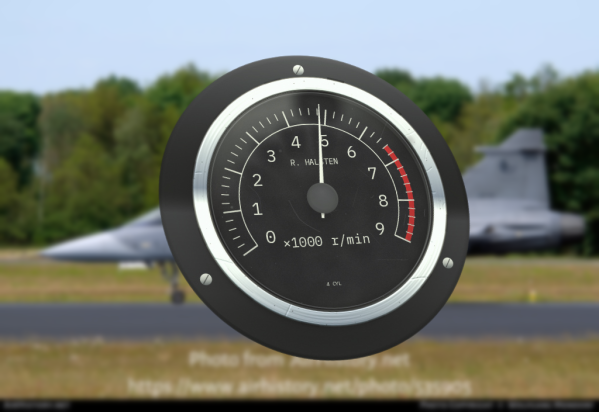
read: 4800; rpm
